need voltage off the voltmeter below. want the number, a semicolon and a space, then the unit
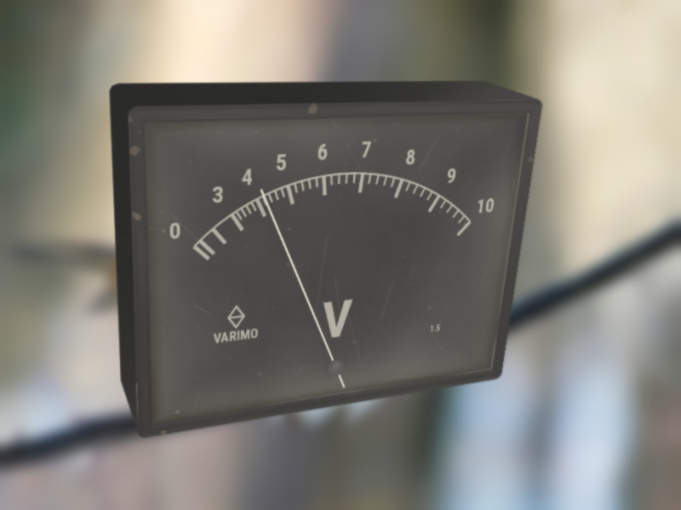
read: 4.2; V
